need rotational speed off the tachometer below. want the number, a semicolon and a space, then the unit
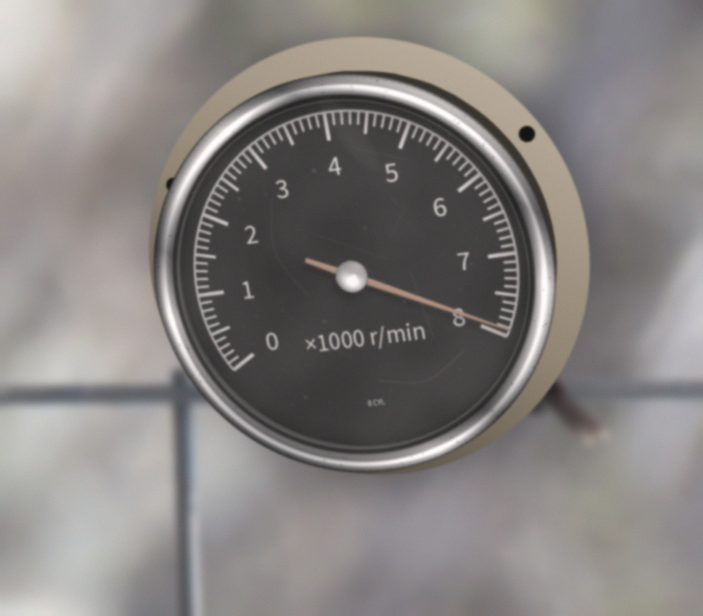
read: 7900; rpm
